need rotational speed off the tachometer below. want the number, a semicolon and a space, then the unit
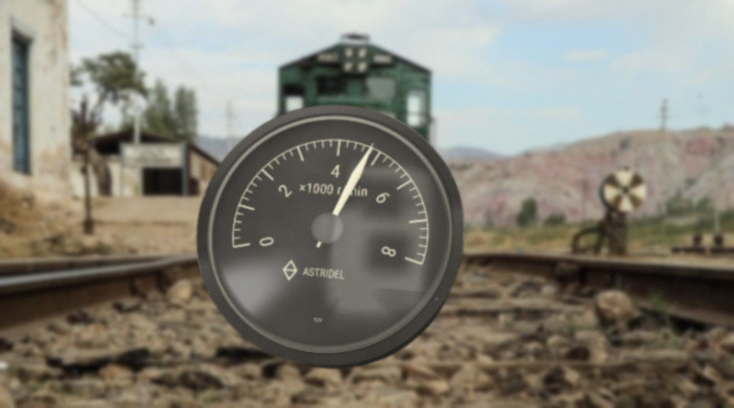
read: 4800; rpm
